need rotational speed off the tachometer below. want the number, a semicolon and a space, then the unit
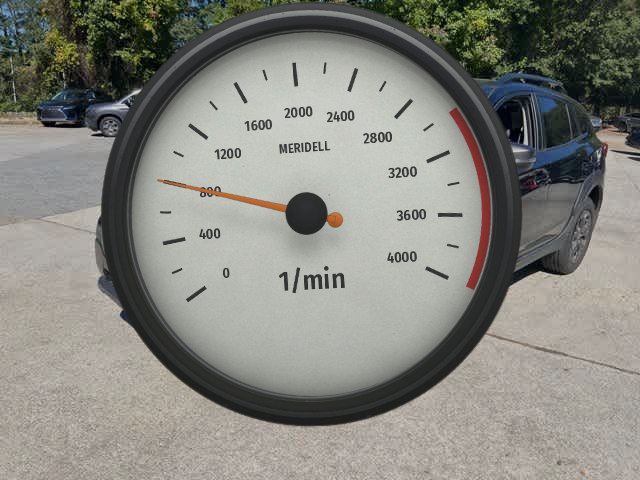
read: 800; rpm
